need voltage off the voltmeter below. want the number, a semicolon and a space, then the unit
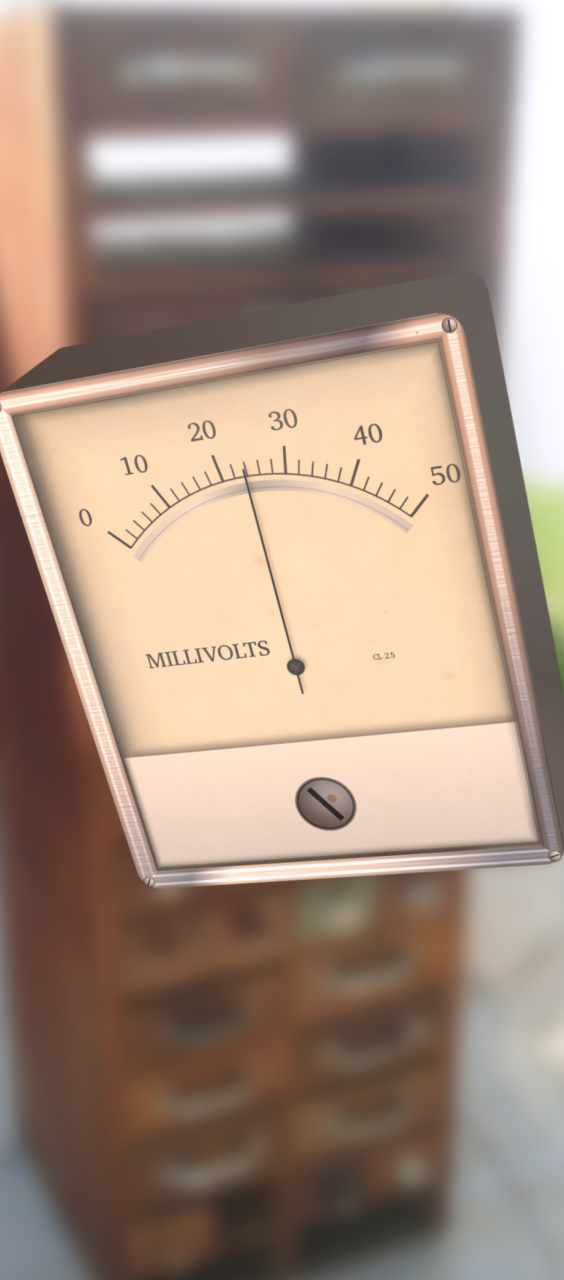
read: 24; mV
